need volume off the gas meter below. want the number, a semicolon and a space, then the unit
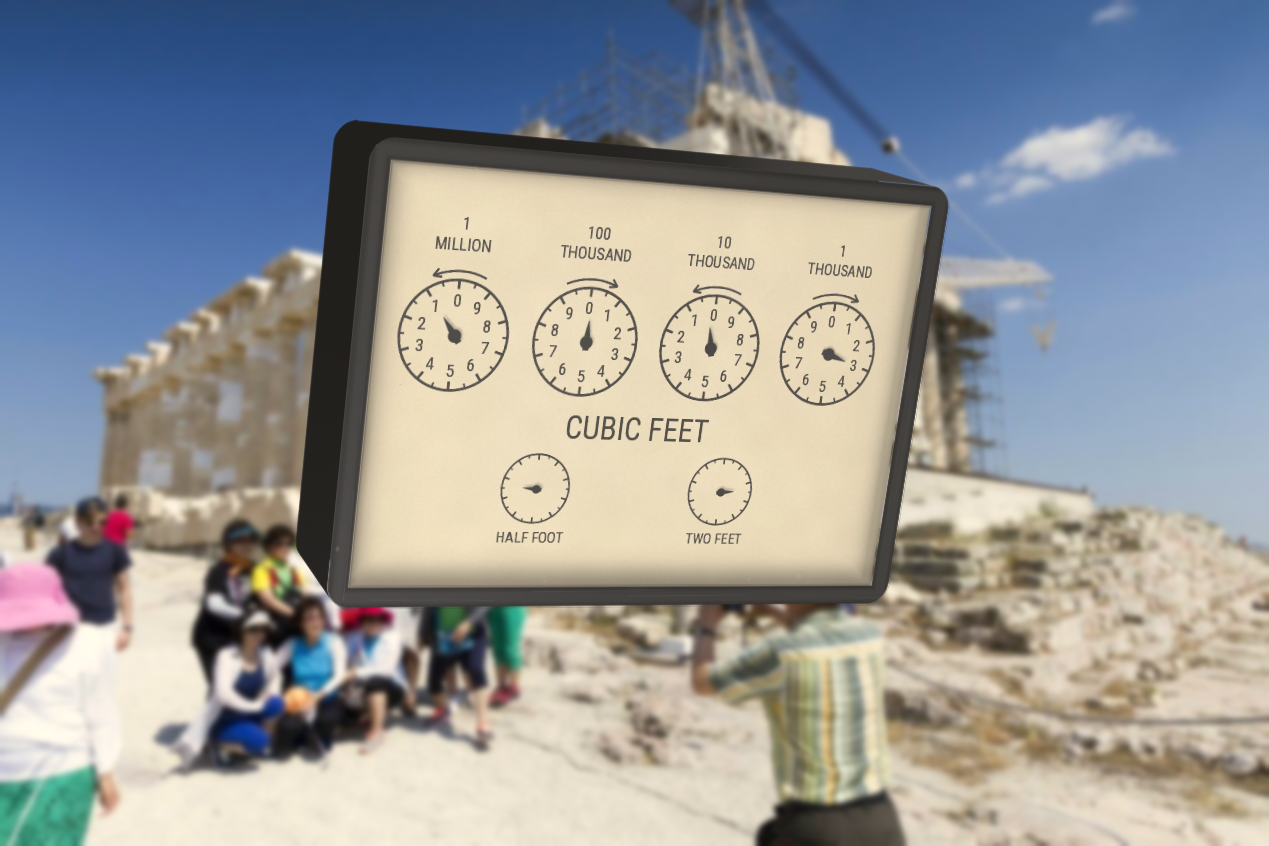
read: 100300; ft³
